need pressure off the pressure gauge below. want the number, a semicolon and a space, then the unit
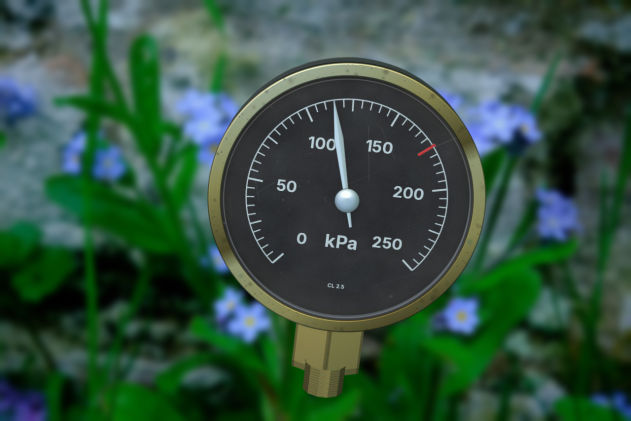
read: 115; kPa
